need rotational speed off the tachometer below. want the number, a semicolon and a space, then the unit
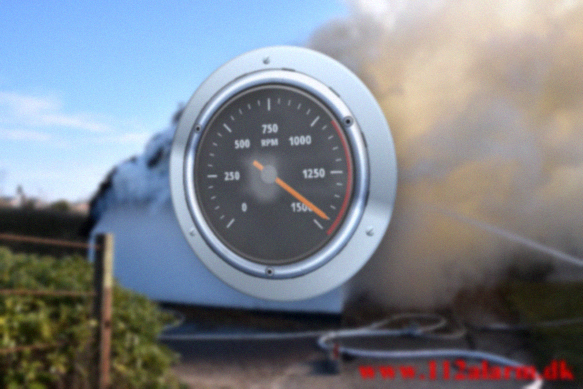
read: 1450; rpm
